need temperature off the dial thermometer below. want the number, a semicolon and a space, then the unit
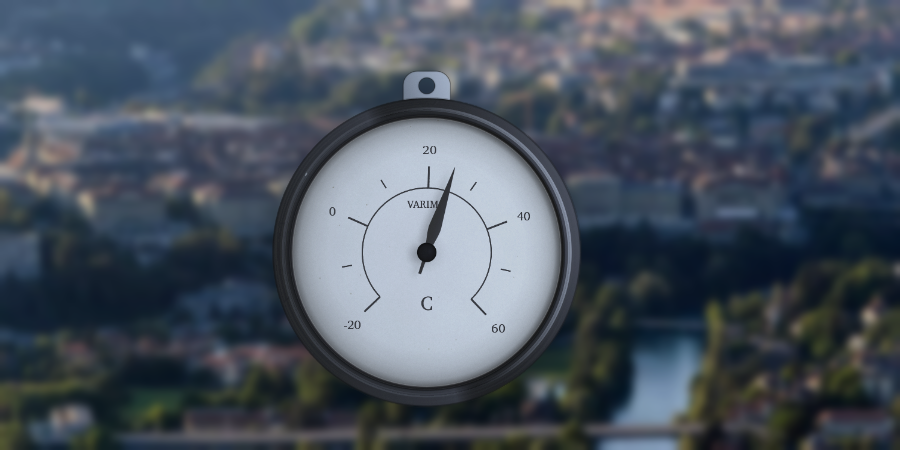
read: 25; °C
